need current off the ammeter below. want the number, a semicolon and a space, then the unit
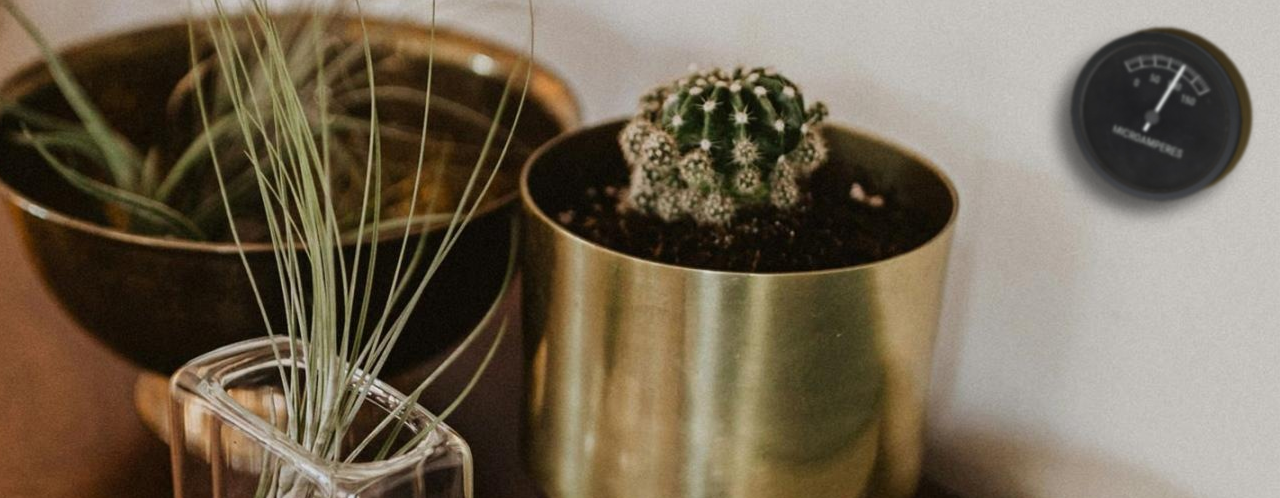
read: 100; µA
